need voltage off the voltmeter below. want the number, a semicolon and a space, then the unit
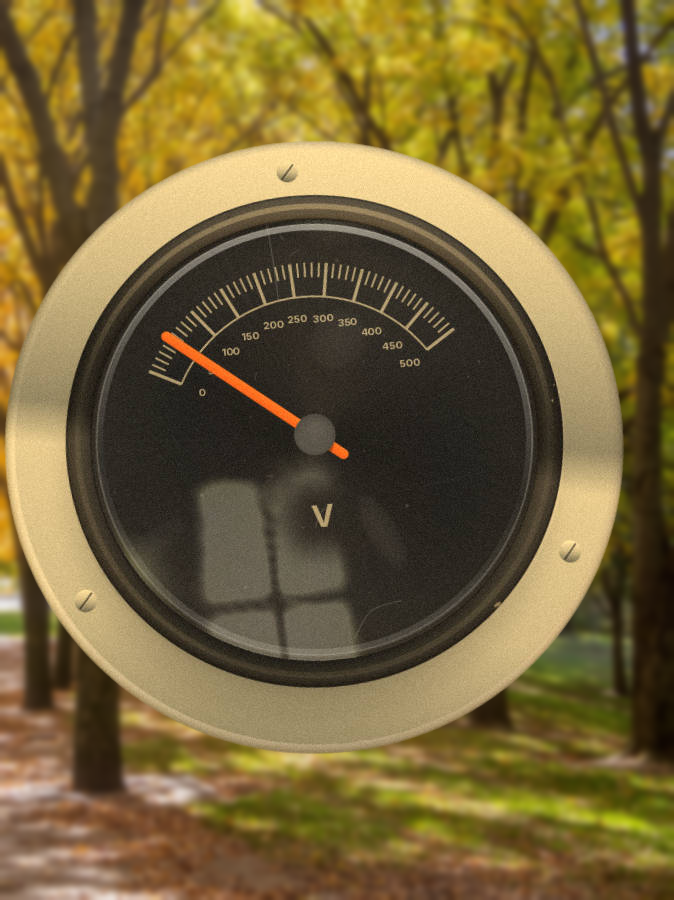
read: 50; V
